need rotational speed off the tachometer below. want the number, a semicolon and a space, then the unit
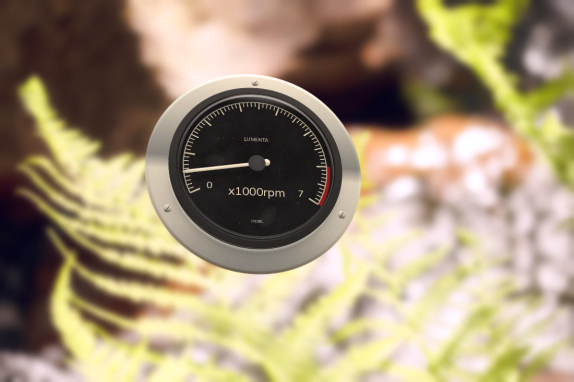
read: 500; rpm
